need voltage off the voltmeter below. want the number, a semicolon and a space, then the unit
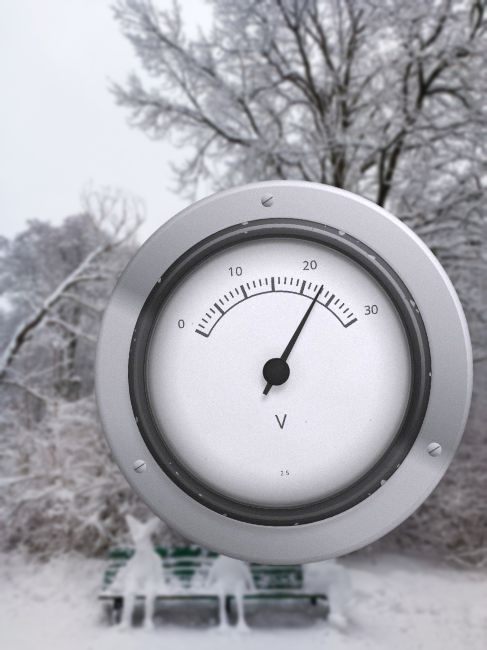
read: 23; V
